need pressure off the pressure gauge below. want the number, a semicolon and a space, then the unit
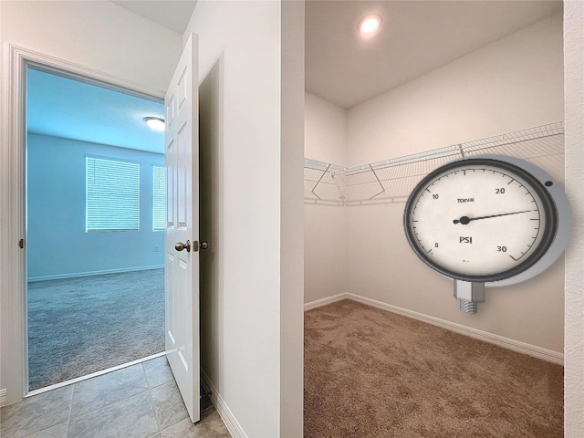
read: 24; psi
